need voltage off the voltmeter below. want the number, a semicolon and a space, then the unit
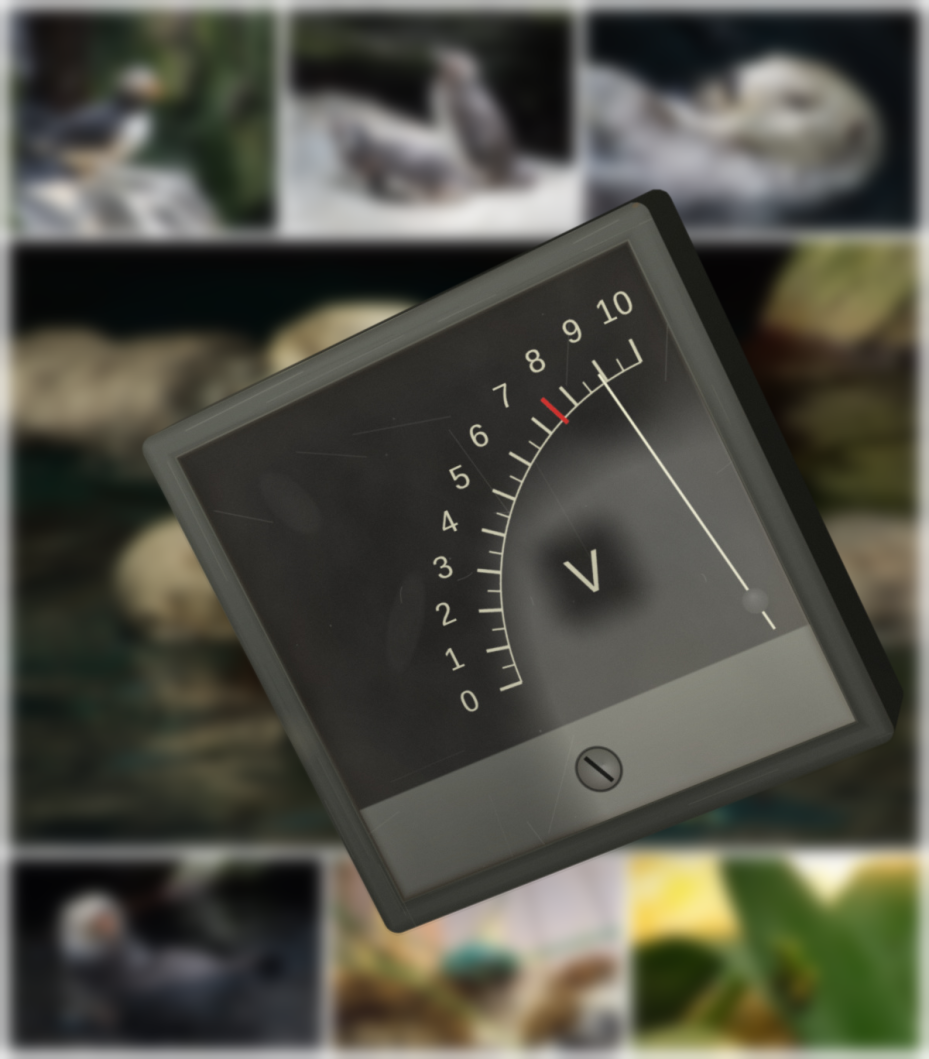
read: 9; V
